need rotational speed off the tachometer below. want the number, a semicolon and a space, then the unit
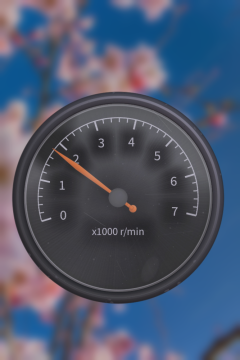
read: 1800; rpm
